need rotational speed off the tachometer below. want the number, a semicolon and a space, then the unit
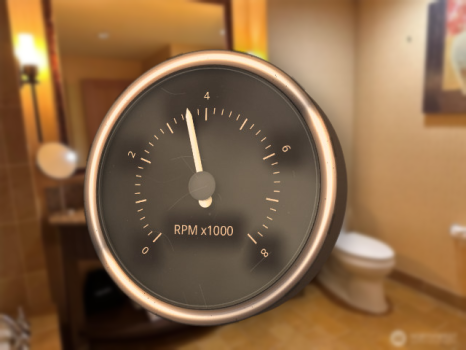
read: 3600; rpm
